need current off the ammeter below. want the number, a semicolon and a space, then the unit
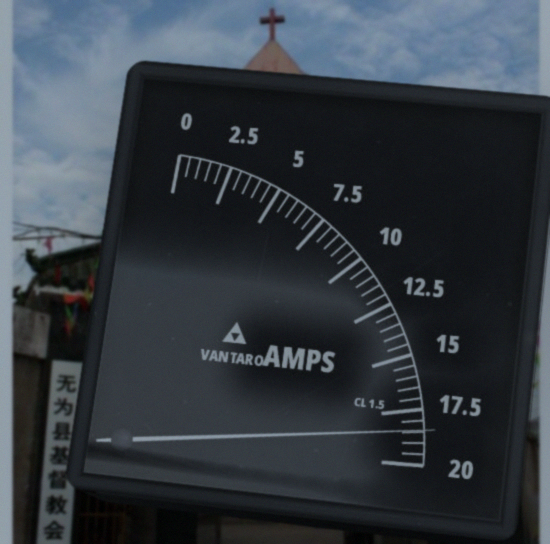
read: 18.5; A
